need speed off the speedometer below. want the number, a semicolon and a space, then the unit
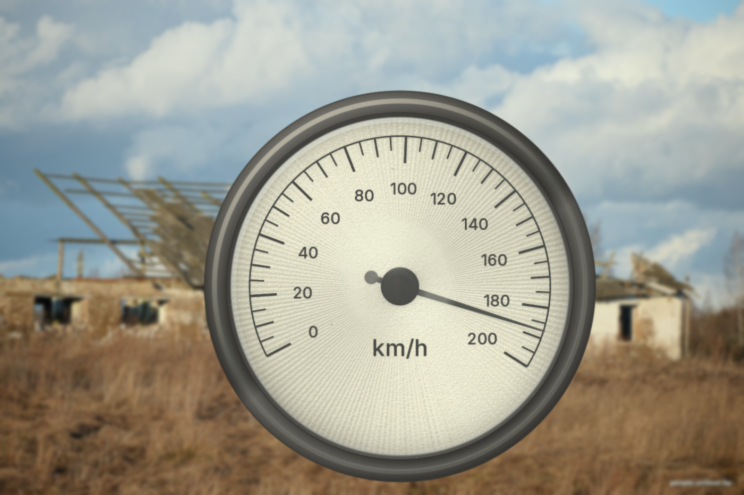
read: 187.5; km/h
